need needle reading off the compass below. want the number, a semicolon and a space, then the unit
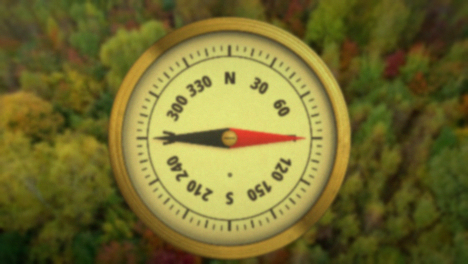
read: 90; °
